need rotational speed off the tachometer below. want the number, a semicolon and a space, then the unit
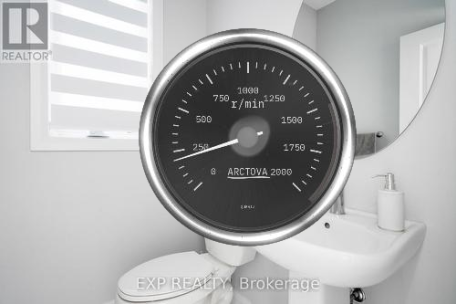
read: 200; rpm
